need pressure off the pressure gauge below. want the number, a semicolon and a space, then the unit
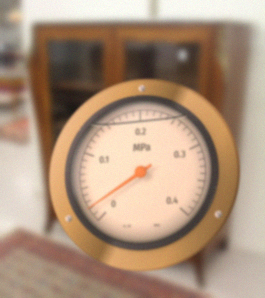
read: 0.02; MPa
